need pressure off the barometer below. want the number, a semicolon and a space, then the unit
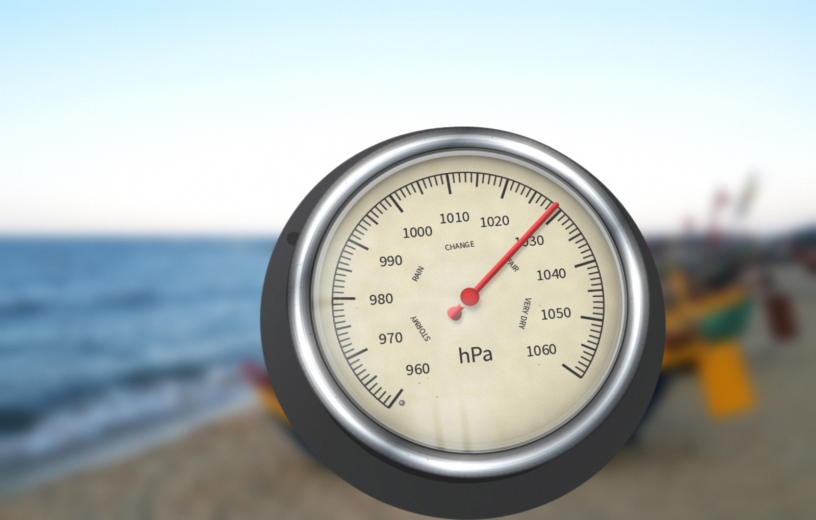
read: 1029; hPa
